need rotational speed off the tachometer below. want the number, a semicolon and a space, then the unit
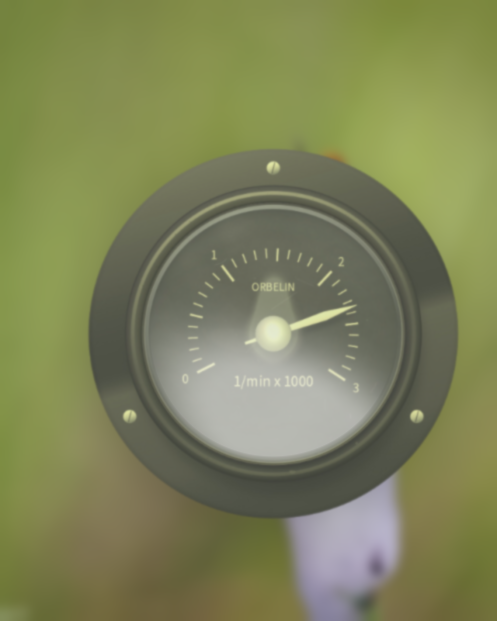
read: 2350; rpm
